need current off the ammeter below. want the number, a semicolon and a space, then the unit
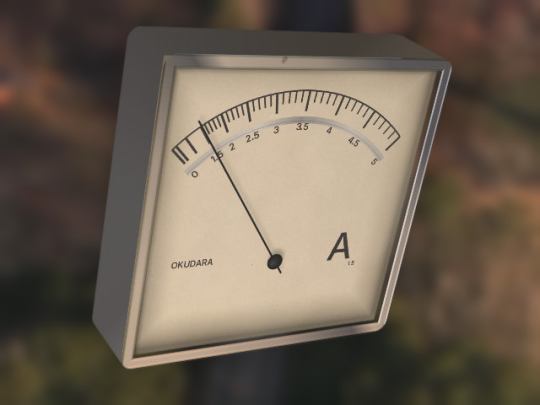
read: 1.5; A
